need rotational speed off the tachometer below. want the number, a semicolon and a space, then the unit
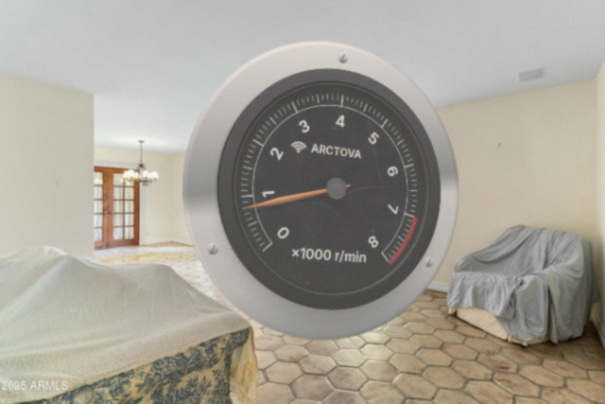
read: 800; rpm
